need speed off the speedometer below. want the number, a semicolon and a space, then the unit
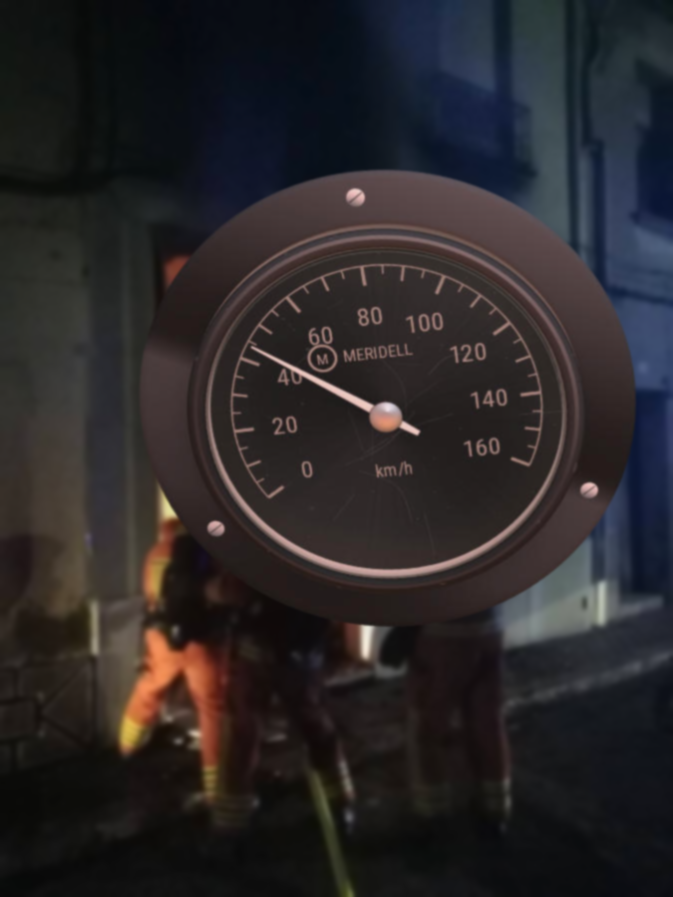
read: 45; km/h
